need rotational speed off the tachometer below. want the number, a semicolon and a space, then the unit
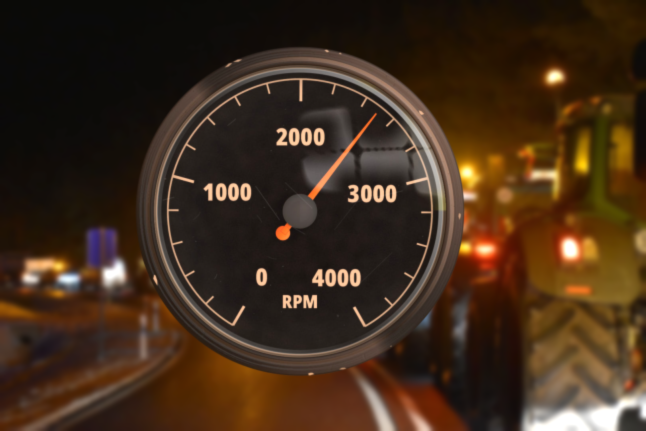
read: 2500; rpm
